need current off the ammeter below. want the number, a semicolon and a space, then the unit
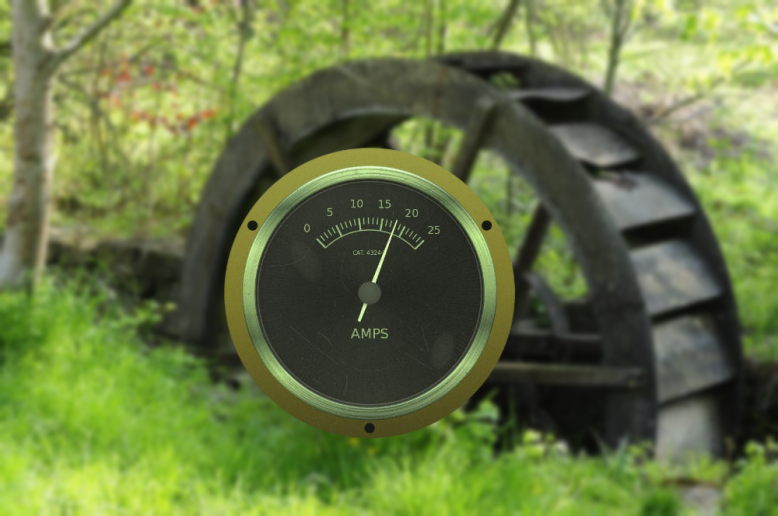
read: 18; A
